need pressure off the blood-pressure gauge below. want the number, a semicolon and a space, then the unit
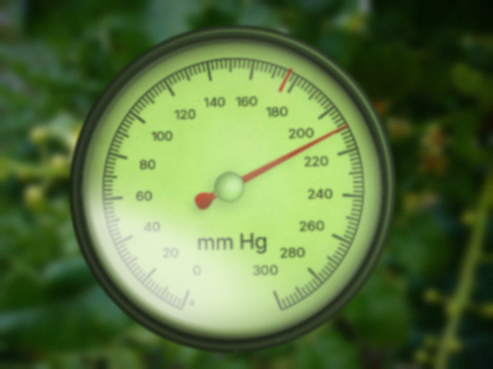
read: 210; mmHg
